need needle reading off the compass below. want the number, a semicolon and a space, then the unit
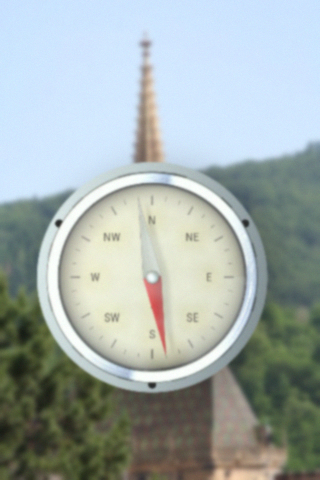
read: 170; °
